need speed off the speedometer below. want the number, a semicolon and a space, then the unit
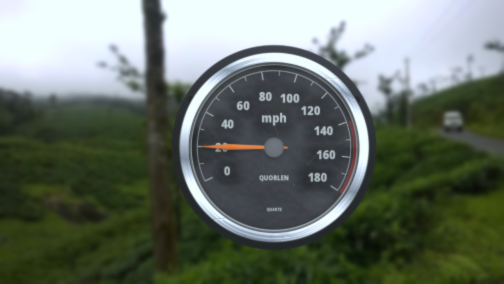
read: 20; mph
